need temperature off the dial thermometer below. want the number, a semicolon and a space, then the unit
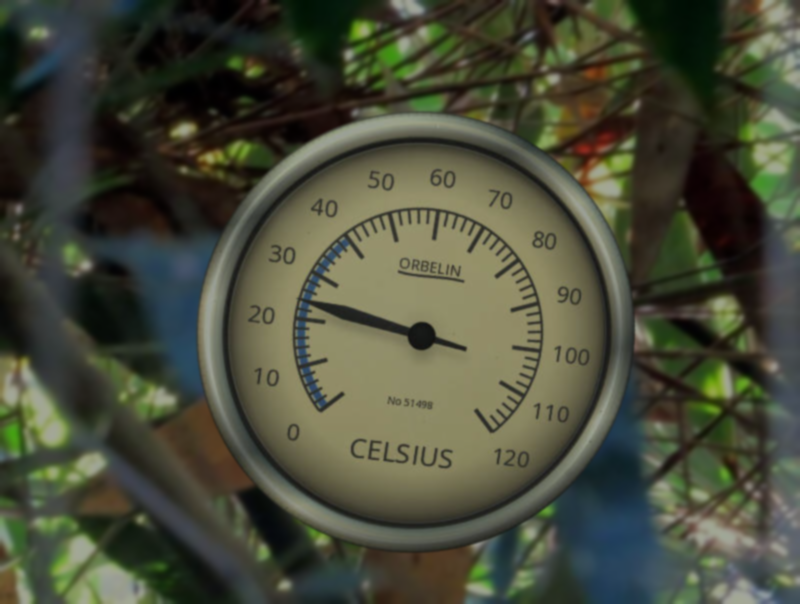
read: 24; °C
